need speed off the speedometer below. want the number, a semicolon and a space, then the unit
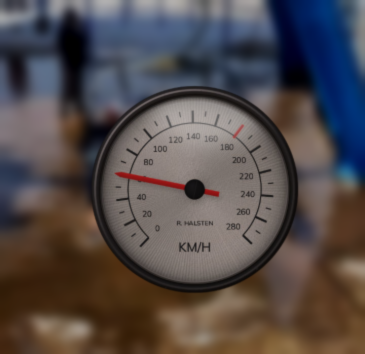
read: 60; km/h
